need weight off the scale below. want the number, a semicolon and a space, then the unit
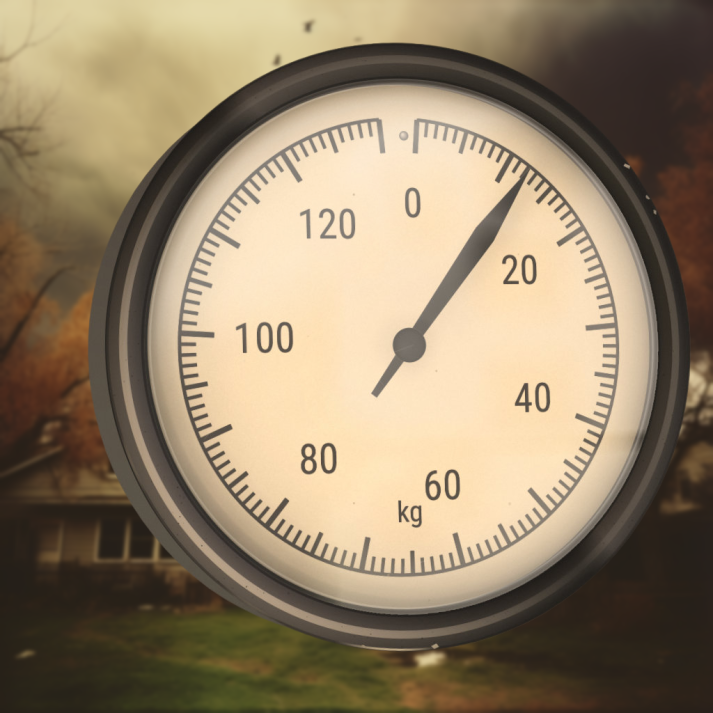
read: 12; kg
